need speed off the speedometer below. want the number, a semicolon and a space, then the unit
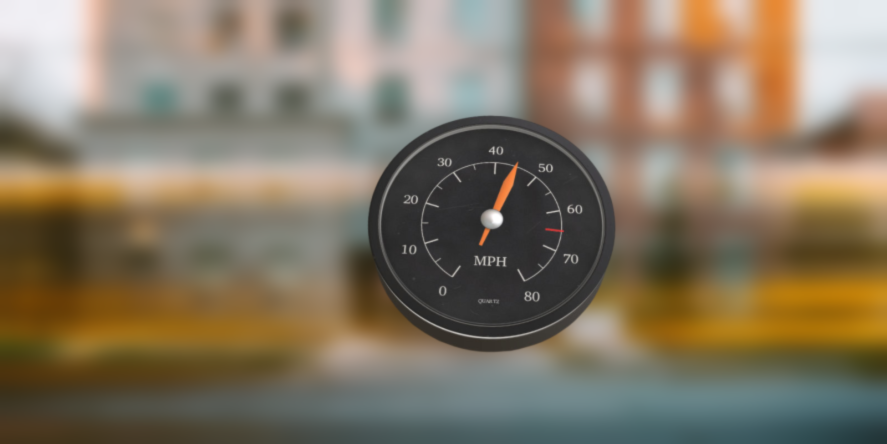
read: 45; mph
